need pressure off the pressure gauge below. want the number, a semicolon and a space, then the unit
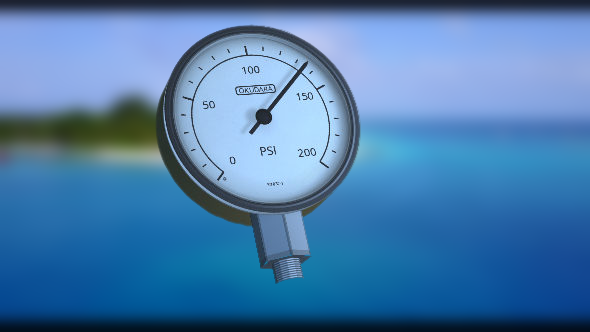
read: 135; psi
